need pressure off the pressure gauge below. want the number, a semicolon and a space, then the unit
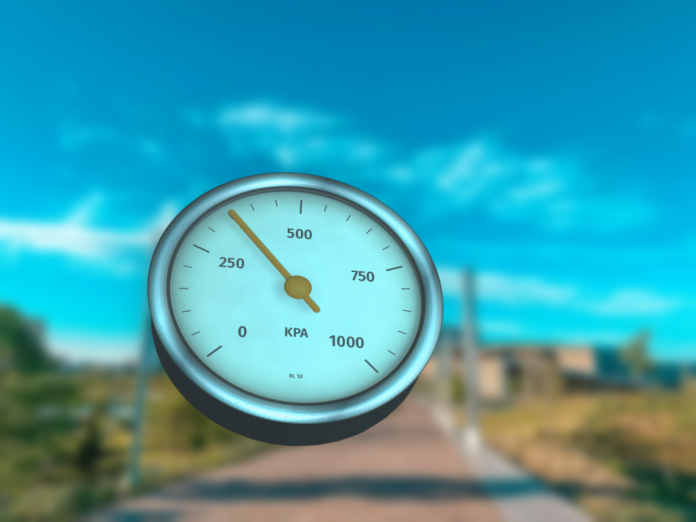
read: 350; kPa
